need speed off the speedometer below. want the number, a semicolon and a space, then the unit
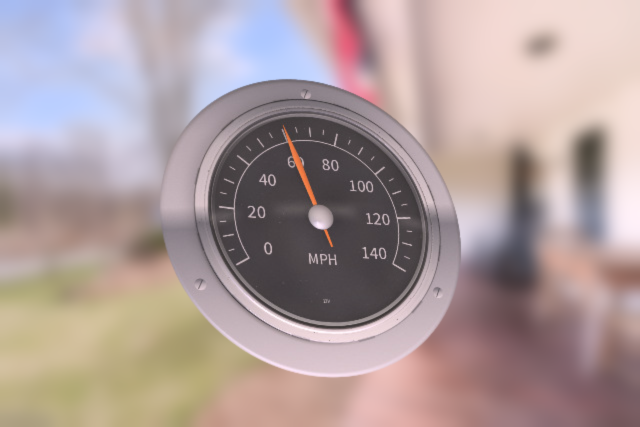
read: 60; mph
